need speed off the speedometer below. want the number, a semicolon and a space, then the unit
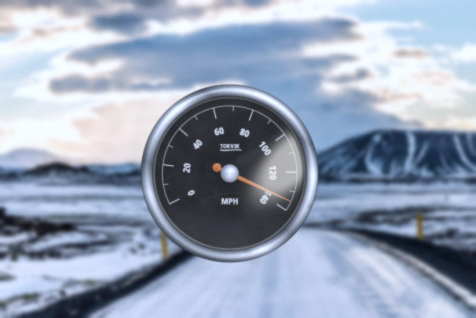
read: 135; mph
